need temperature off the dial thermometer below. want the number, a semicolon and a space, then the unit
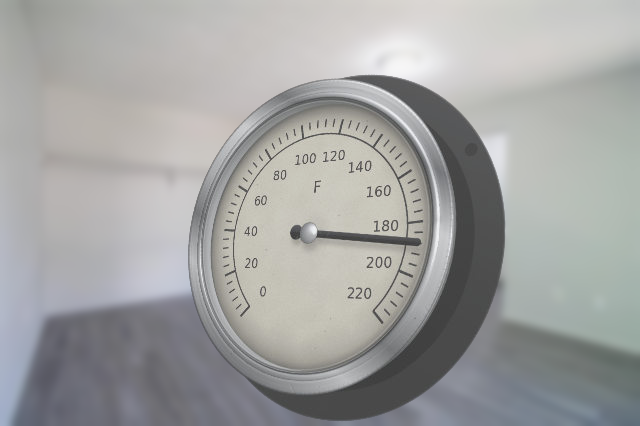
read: 188; °F
